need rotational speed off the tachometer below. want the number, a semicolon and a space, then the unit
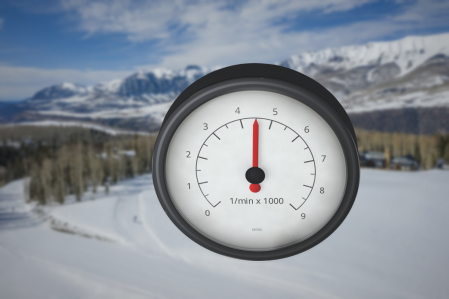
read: 4500; rpm
